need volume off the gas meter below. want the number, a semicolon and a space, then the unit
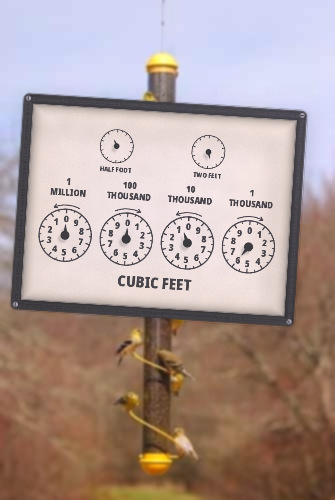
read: 600; ft³
